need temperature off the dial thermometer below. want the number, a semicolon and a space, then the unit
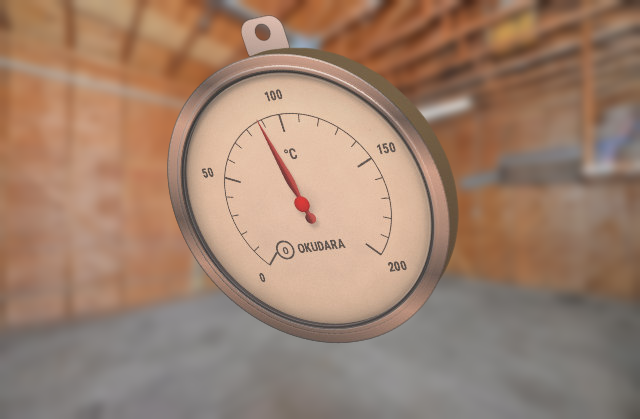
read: 90; °C
